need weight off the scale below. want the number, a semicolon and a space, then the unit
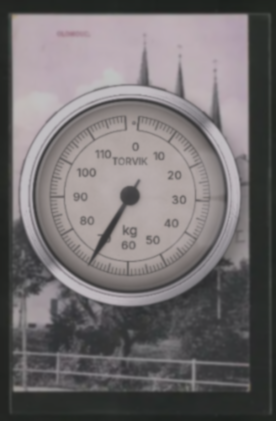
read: 70; kg
